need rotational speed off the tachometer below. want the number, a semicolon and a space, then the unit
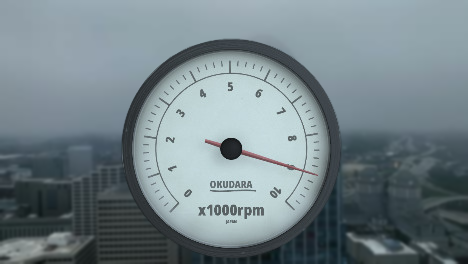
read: 9000; rpm
